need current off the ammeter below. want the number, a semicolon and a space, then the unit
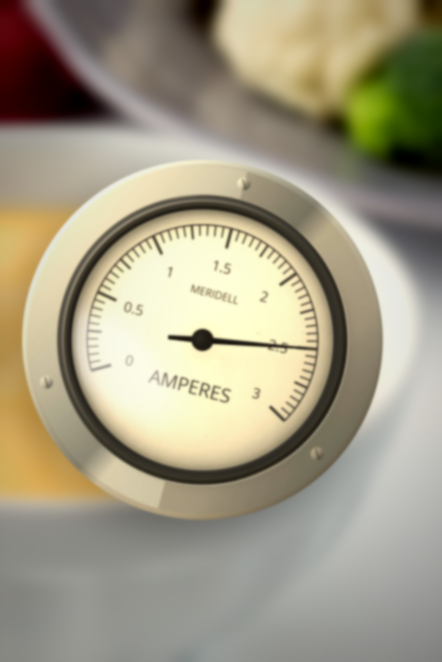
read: 2.5; A
